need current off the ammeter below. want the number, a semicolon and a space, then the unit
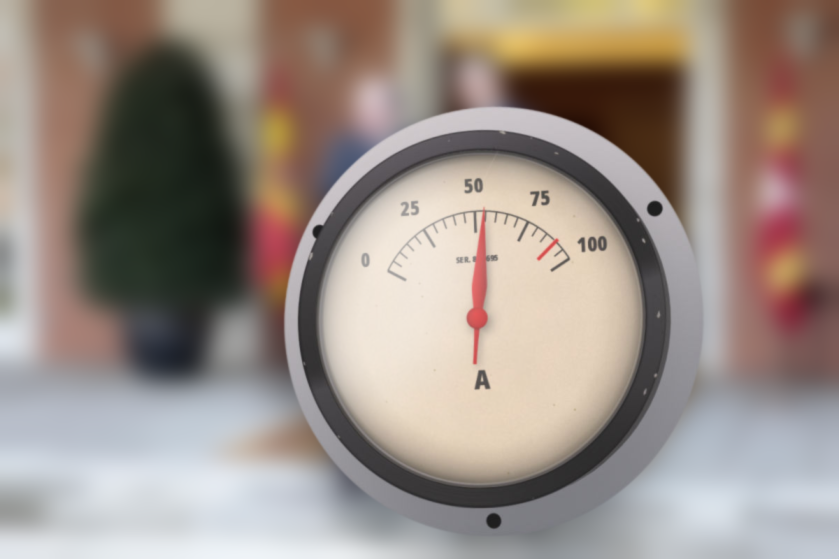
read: 55; A
